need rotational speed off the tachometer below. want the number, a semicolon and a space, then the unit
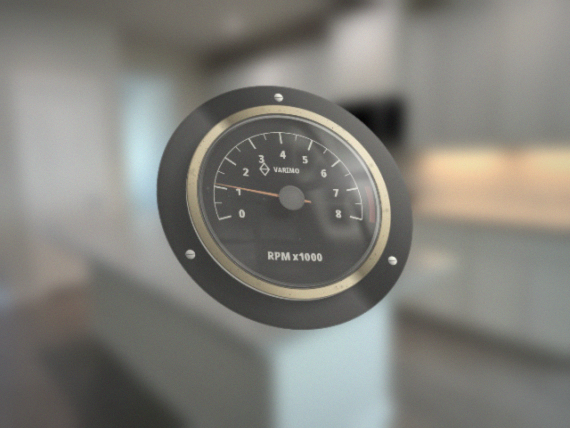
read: 1000; rpm
